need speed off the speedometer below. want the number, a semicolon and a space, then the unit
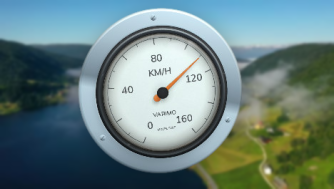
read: 110; km/h
